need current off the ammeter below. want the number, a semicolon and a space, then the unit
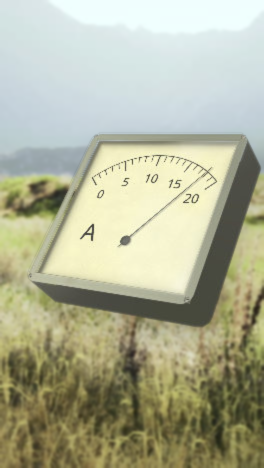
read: 18; A
